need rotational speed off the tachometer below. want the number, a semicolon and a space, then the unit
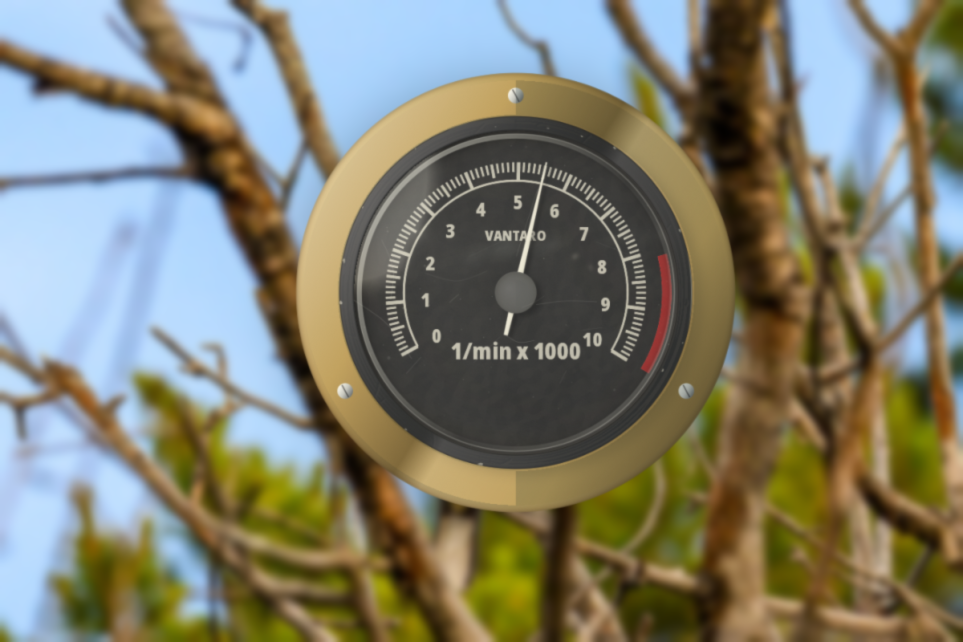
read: 5500; rpm
